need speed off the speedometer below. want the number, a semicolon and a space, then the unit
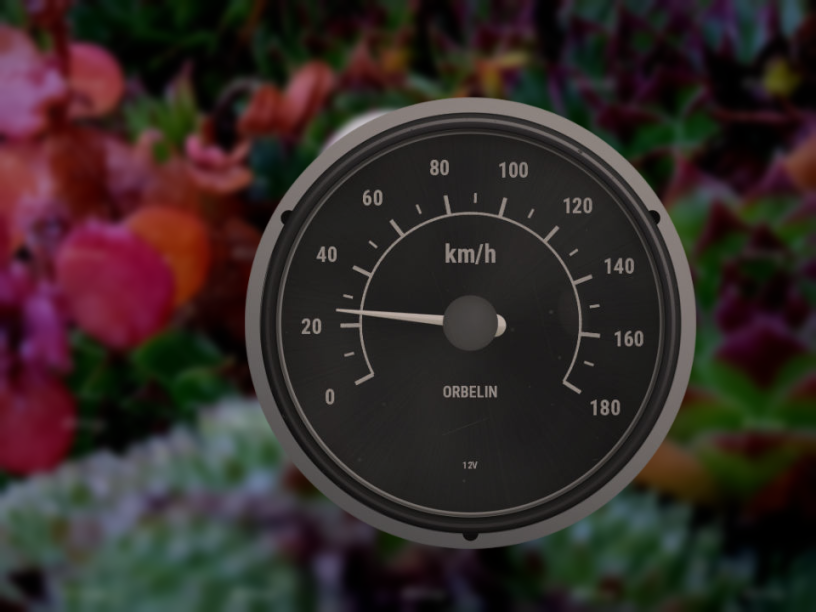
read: 25; km/h
